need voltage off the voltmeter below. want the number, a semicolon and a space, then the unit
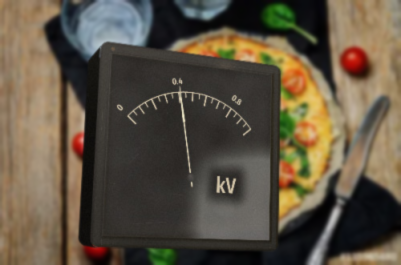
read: 0.4; kV
